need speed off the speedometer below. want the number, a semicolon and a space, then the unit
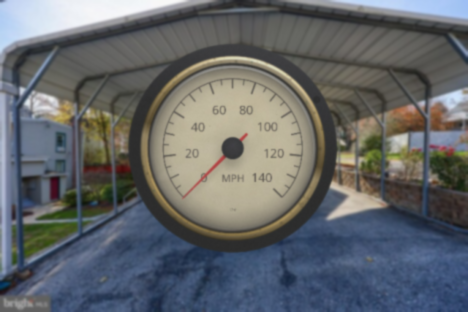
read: 0; mph
